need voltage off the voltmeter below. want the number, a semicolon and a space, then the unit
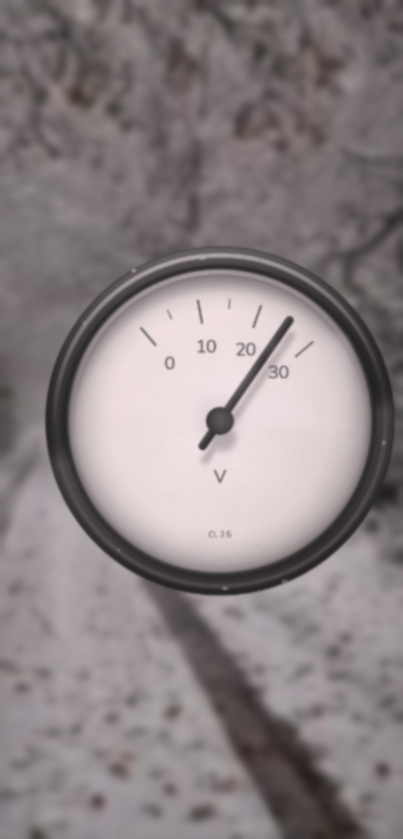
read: 25; V
